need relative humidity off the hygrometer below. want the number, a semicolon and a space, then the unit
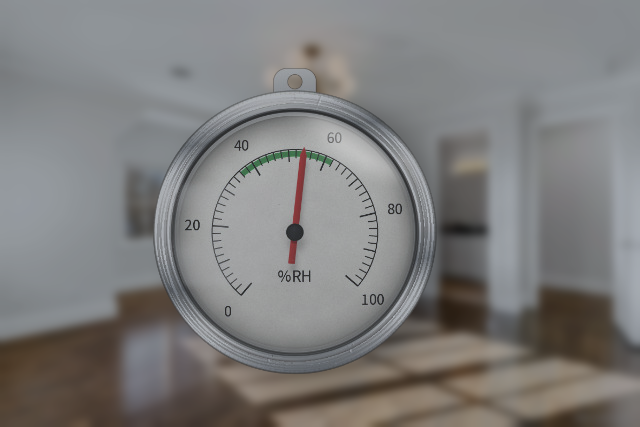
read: 54; %
